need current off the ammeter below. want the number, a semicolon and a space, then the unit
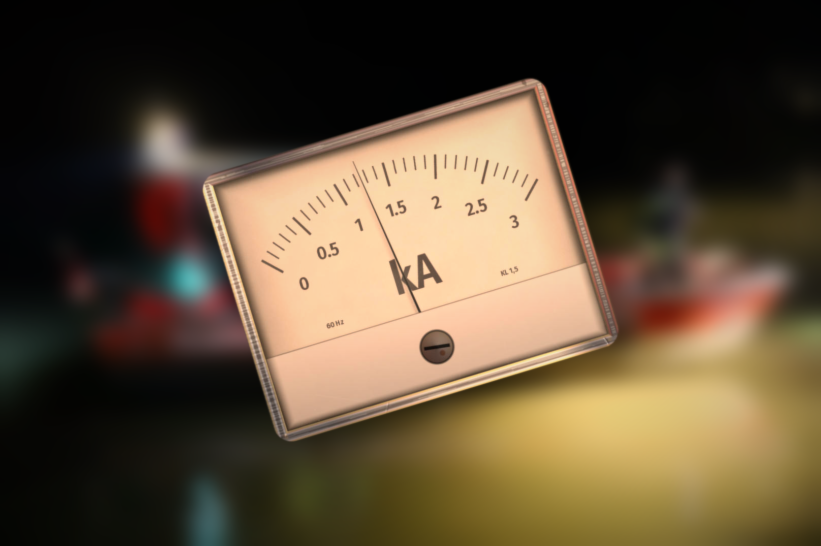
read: 1.25; kA
